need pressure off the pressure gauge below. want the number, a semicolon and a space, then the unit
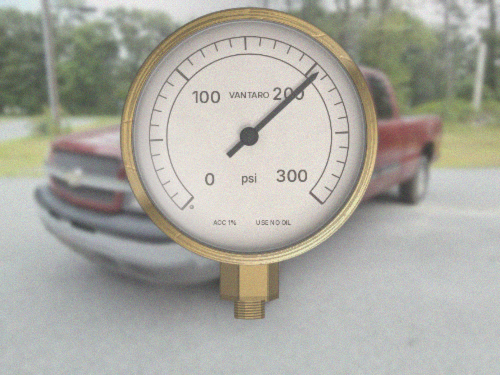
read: 205; psi
